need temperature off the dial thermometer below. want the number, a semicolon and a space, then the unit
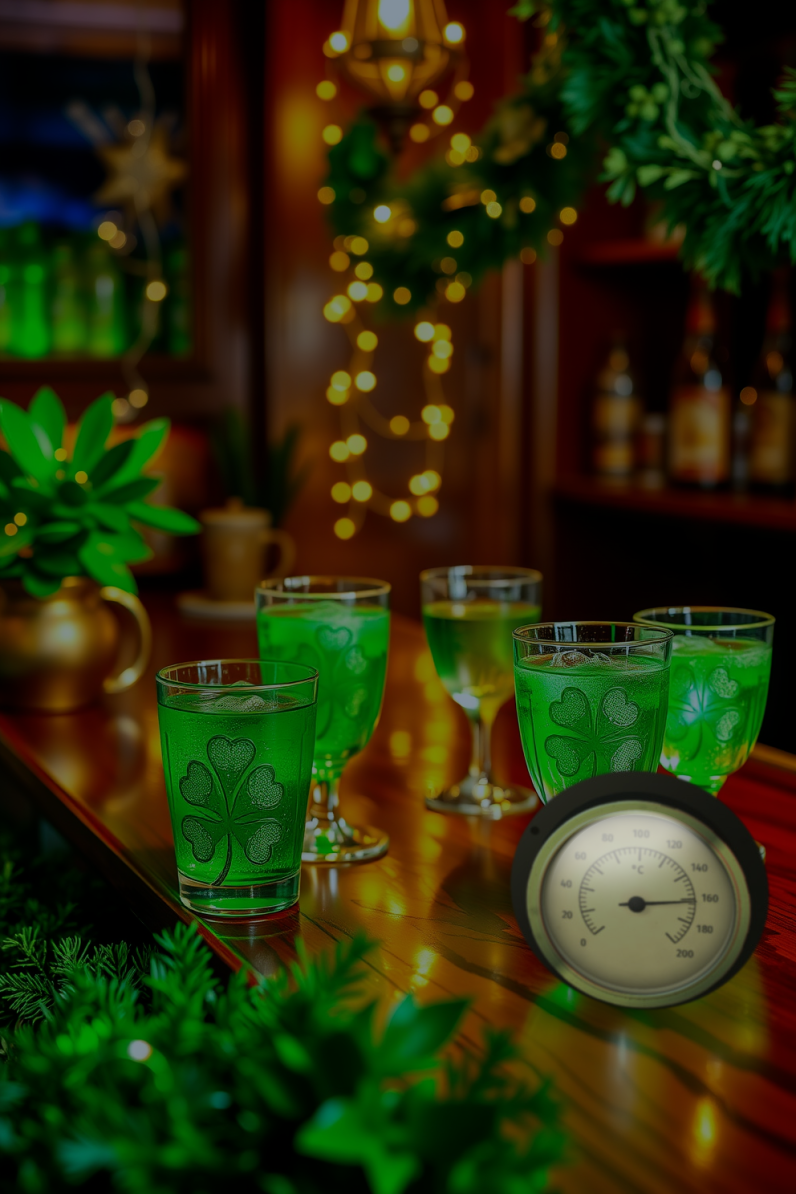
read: 160; °C
